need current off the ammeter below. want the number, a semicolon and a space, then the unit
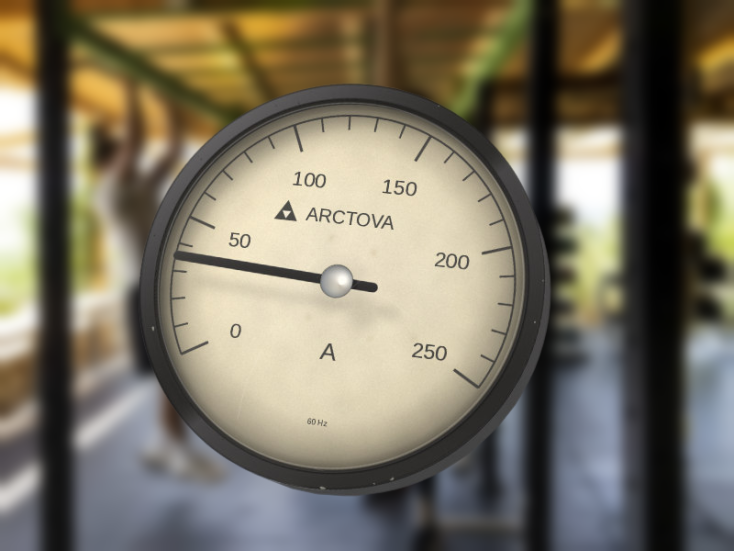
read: 35; A
